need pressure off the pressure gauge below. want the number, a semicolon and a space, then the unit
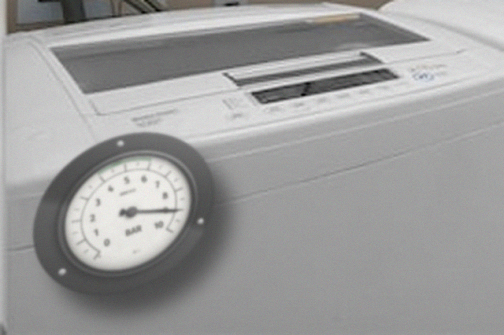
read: 9; bar
